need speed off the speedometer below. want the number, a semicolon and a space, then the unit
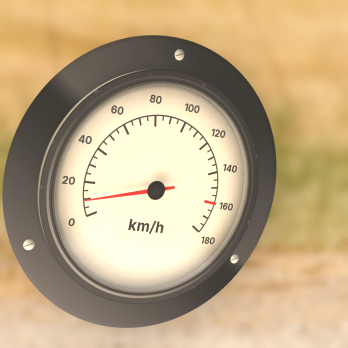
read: 10; km/h
